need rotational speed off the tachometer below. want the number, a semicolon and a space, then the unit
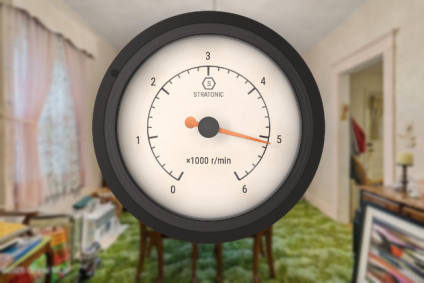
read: 5100; rpm
